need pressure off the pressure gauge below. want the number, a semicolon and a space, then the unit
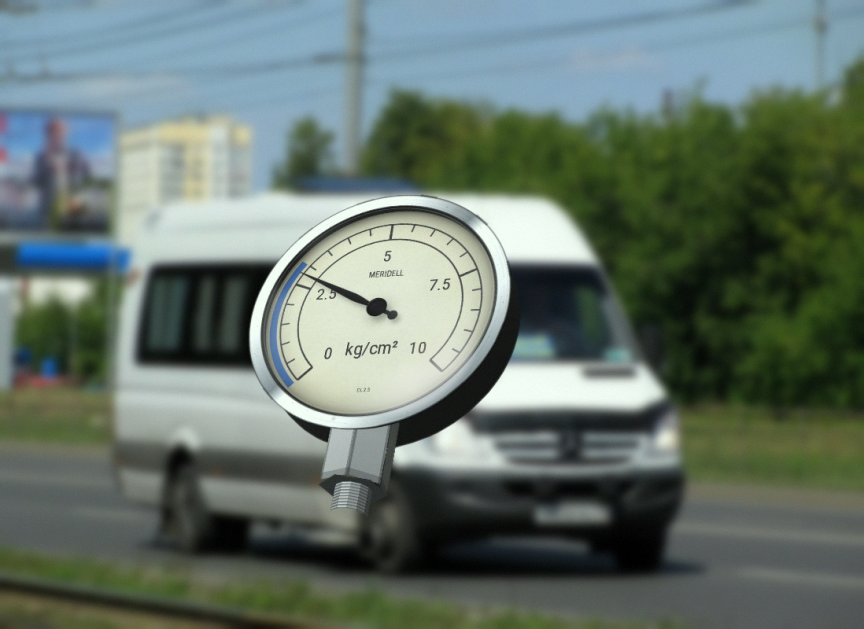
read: 2.75; kg/cm²
